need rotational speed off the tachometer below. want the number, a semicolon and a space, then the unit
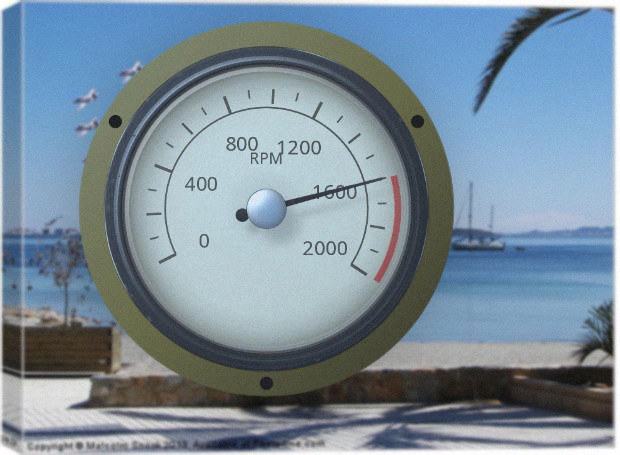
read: 1600; rpm
